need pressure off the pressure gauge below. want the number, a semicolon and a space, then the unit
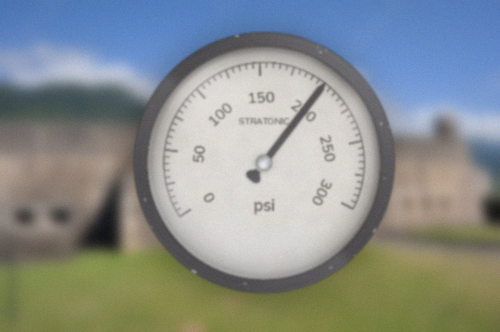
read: 200; psi
